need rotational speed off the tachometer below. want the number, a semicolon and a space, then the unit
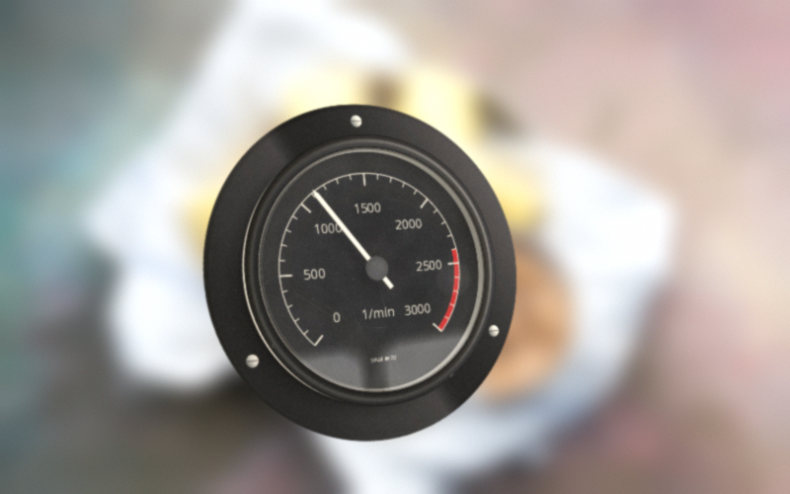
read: 1100; rpm
